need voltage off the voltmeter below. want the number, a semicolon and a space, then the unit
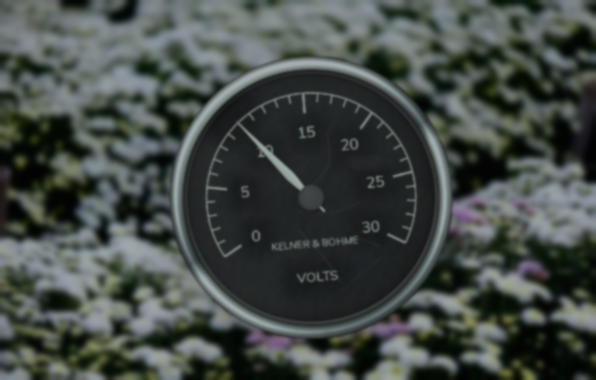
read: 10; V
